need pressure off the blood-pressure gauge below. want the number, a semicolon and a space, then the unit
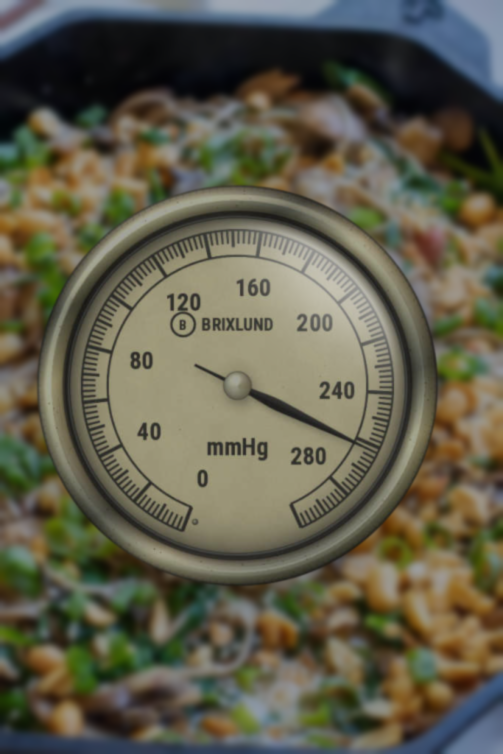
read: 262; mmHg
